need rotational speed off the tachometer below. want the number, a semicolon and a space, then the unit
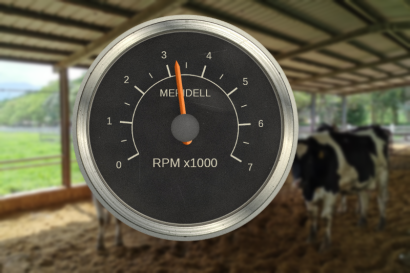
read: 3250; rpm
